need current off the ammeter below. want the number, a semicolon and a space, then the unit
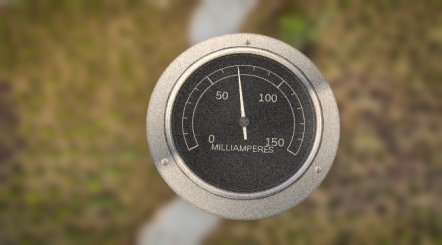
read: 70; mA
